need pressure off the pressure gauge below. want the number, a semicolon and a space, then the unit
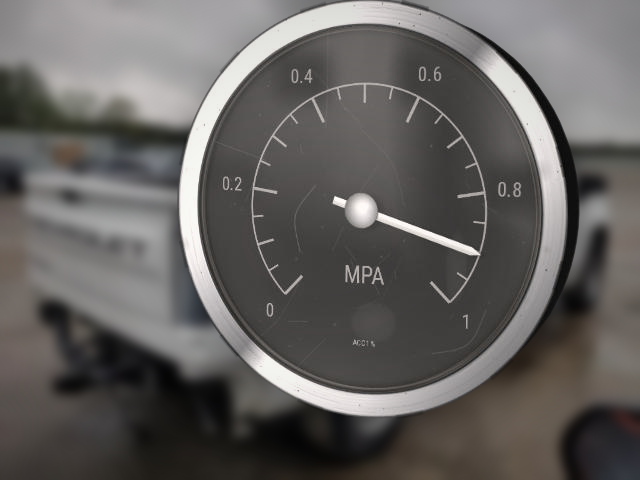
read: 0.9; MPa
